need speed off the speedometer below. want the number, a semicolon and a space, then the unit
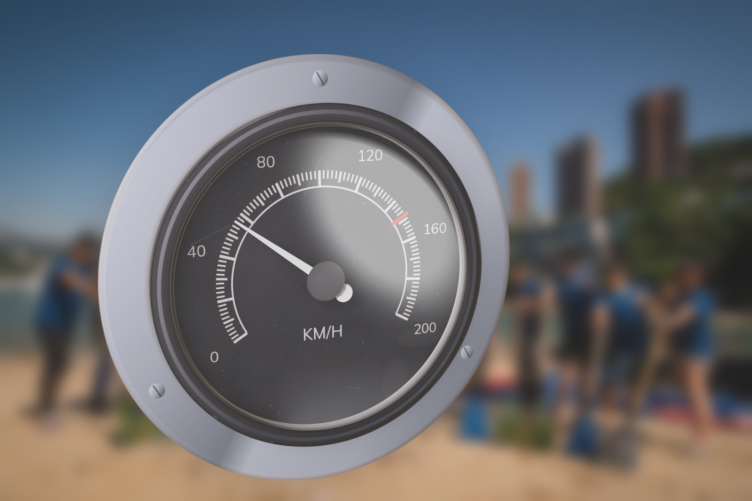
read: 56; km/h
